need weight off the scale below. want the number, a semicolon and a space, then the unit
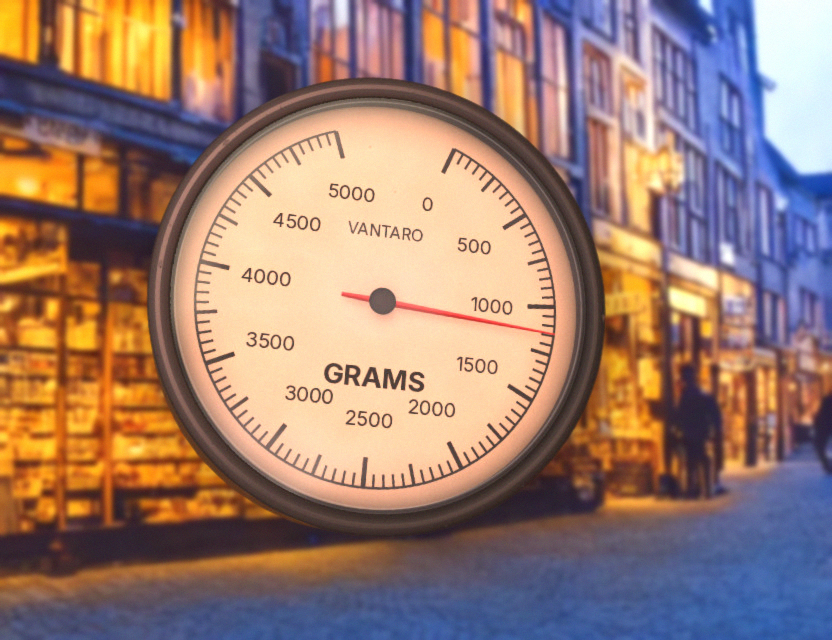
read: 1150; g
